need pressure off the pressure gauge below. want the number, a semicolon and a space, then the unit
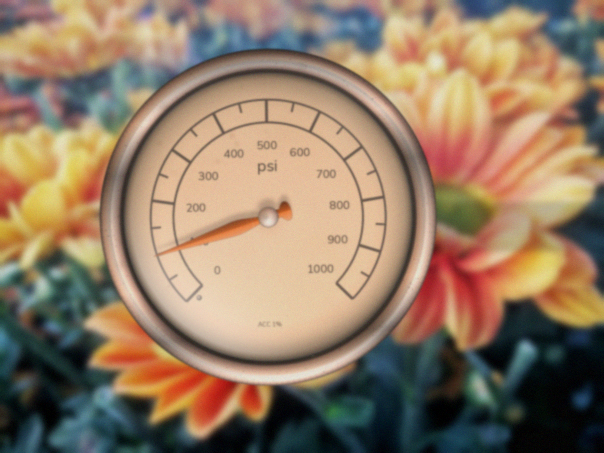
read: 100; psi
